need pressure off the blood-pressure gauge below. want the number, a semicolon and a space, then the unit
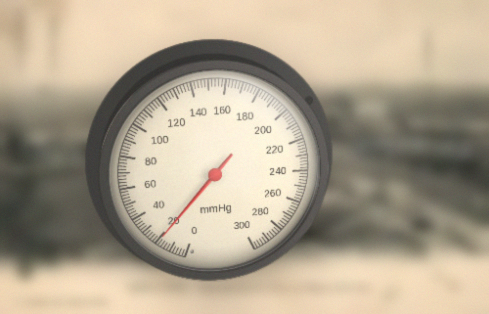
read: 20; mmHg
